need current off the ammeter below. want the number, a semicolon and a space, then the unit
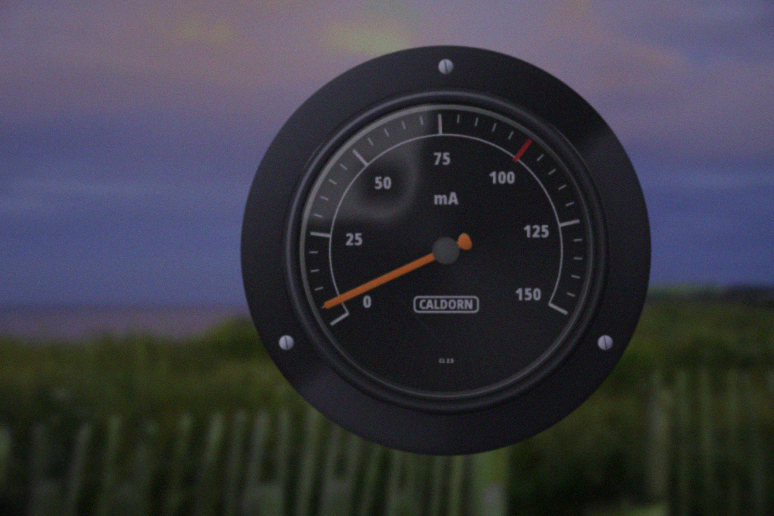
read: 5; mA
